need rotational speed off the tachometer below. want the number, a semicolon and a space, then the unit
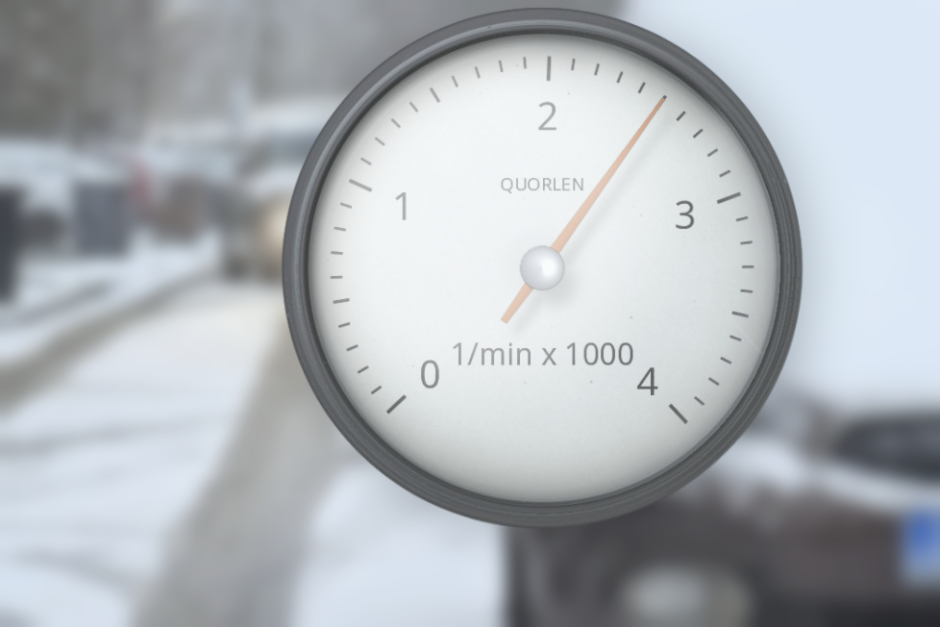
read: 2500; rpm
